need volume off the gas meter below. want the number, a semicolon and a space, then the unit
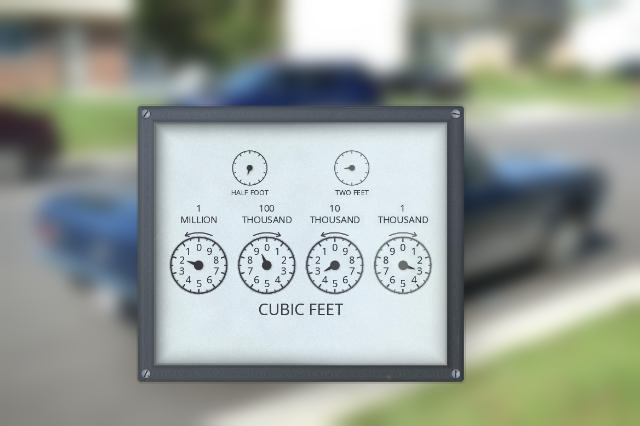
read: 193300; ft³
